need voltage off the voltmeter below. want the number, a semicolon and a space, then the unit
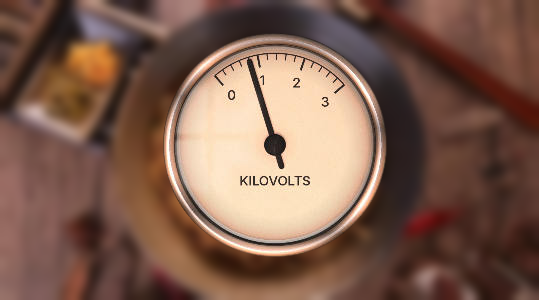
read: 0.8; kV
